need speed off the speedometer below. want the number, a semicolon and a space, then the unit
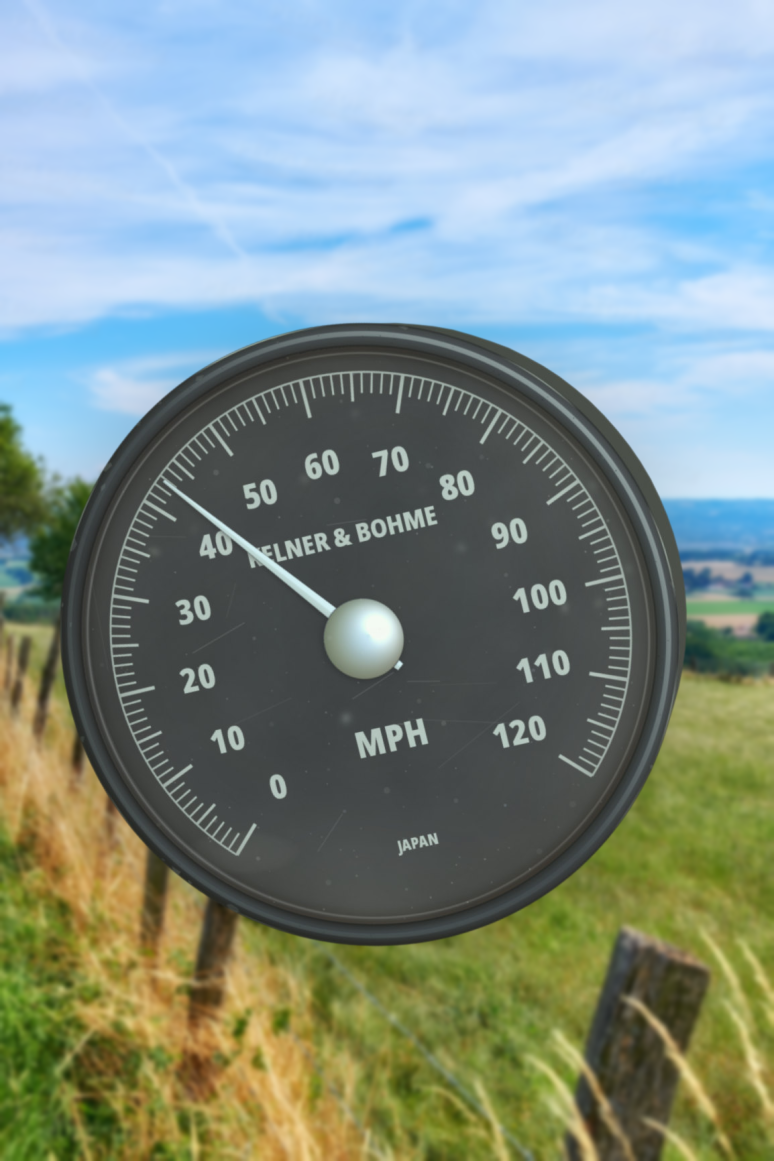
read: 43; mph
